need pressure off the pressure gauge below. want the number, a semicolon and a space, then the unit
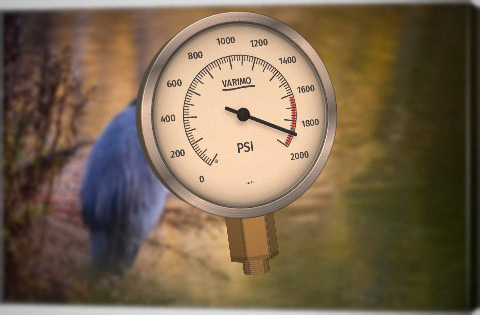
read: 1900; psi
